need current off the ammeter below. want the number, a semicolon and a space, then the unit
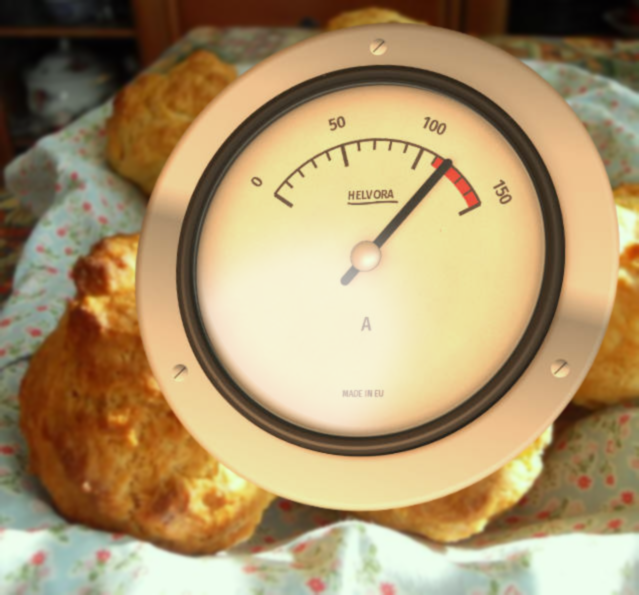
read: 120; A
